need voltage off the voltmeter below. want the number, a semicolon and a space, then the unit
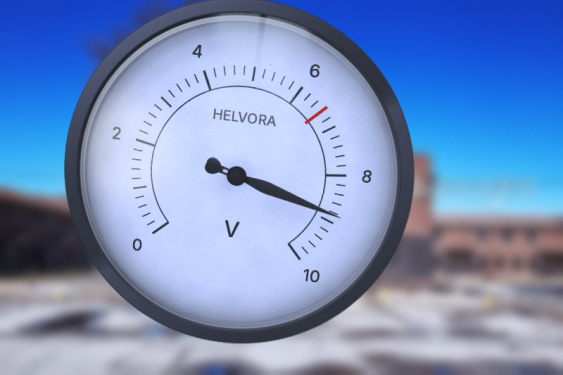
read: 8.8; V
